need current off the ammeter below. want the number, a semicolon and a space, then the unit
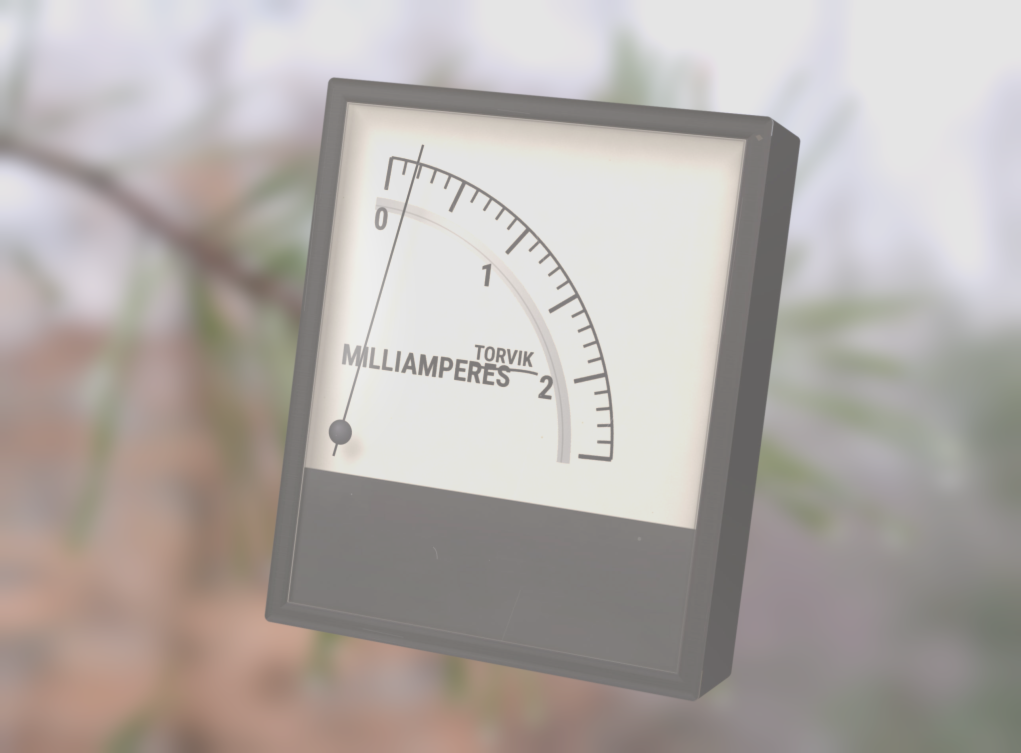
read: 0.2; mA
